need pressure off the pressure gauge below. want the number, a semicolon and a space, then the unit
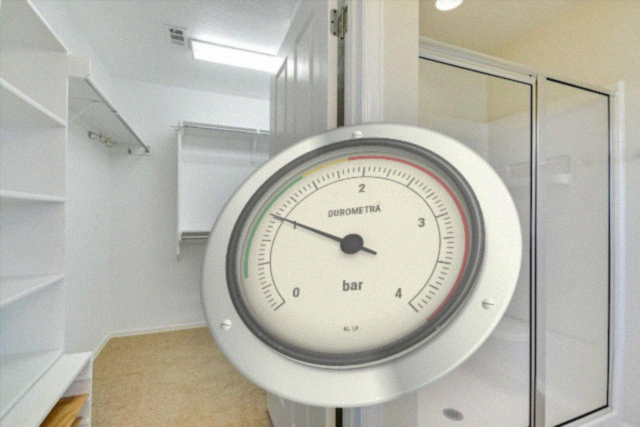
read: 1; bar
